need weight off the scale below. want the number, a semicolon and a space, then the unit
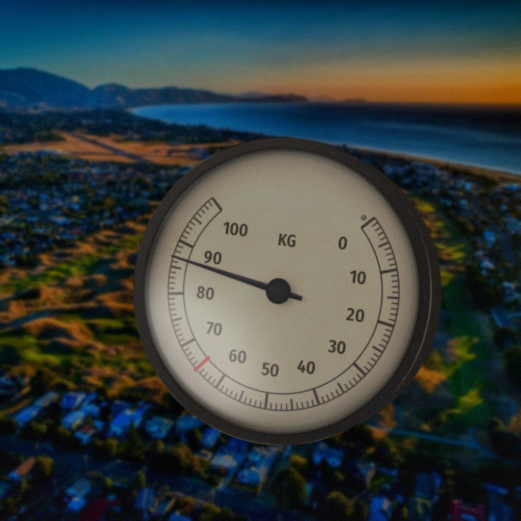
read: 87; kg
